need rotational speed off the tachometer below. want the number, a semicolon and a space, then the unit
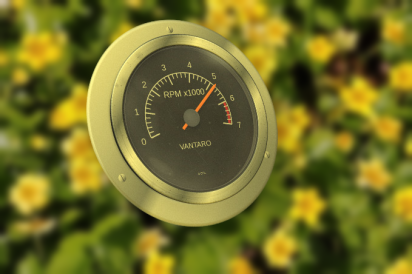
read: 5200; rpm
